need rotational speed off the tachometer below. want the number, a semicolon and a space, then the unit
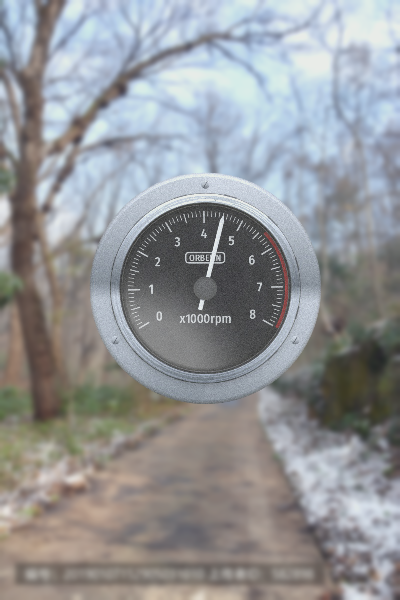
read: 4500; rpm
